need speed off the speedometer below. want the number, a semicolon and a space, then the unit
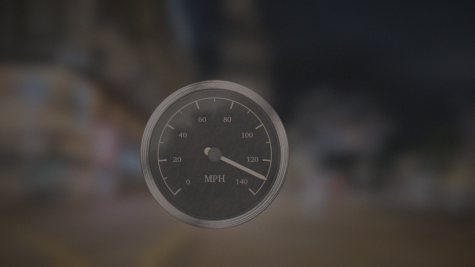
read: 130; mph
